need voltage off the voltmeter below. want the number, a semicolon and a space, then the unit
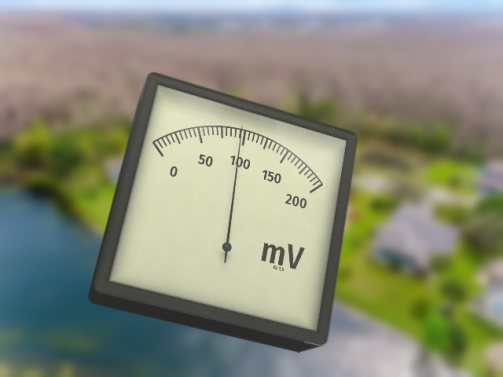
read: 95; mV
